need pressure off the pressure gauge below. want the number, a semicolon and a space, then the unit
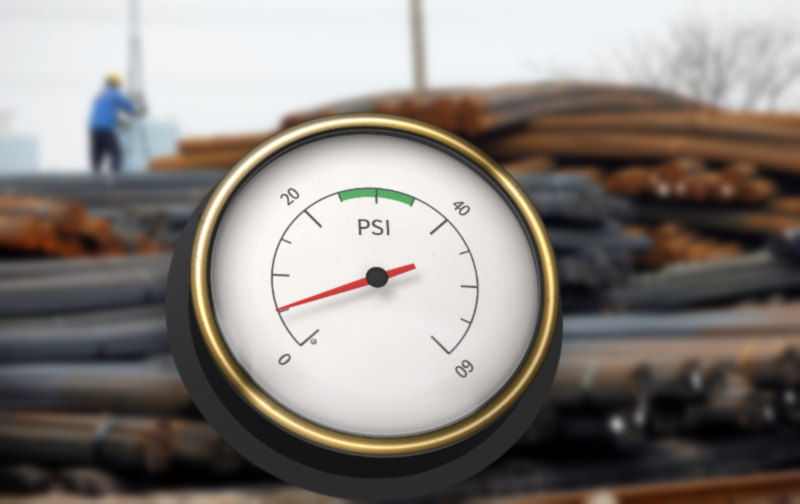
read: 5; psi
